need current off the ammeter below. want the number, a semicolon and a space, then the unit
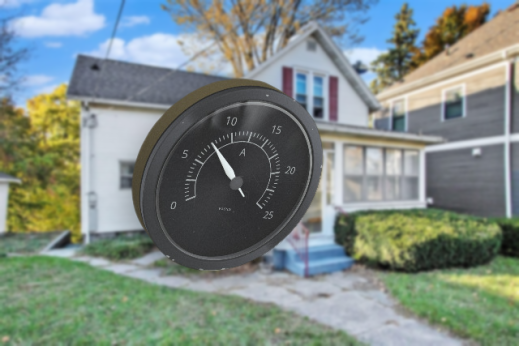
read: 7.5; A
